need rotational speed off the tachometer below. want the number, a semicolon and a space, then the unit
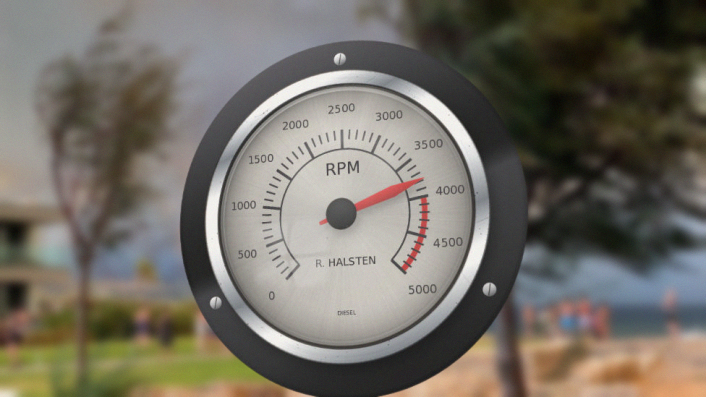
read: 3800; rpm
